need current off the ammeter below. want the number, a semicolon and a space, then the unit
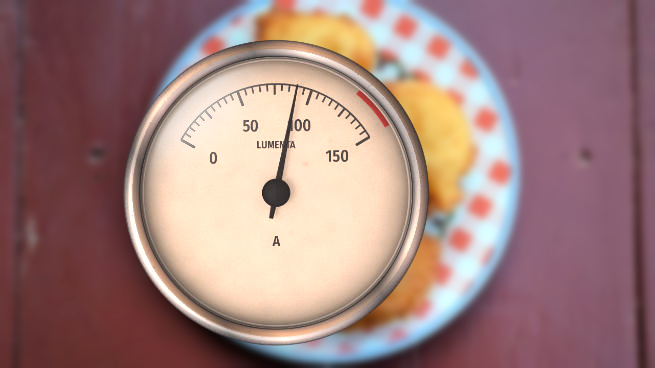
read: 90; A
